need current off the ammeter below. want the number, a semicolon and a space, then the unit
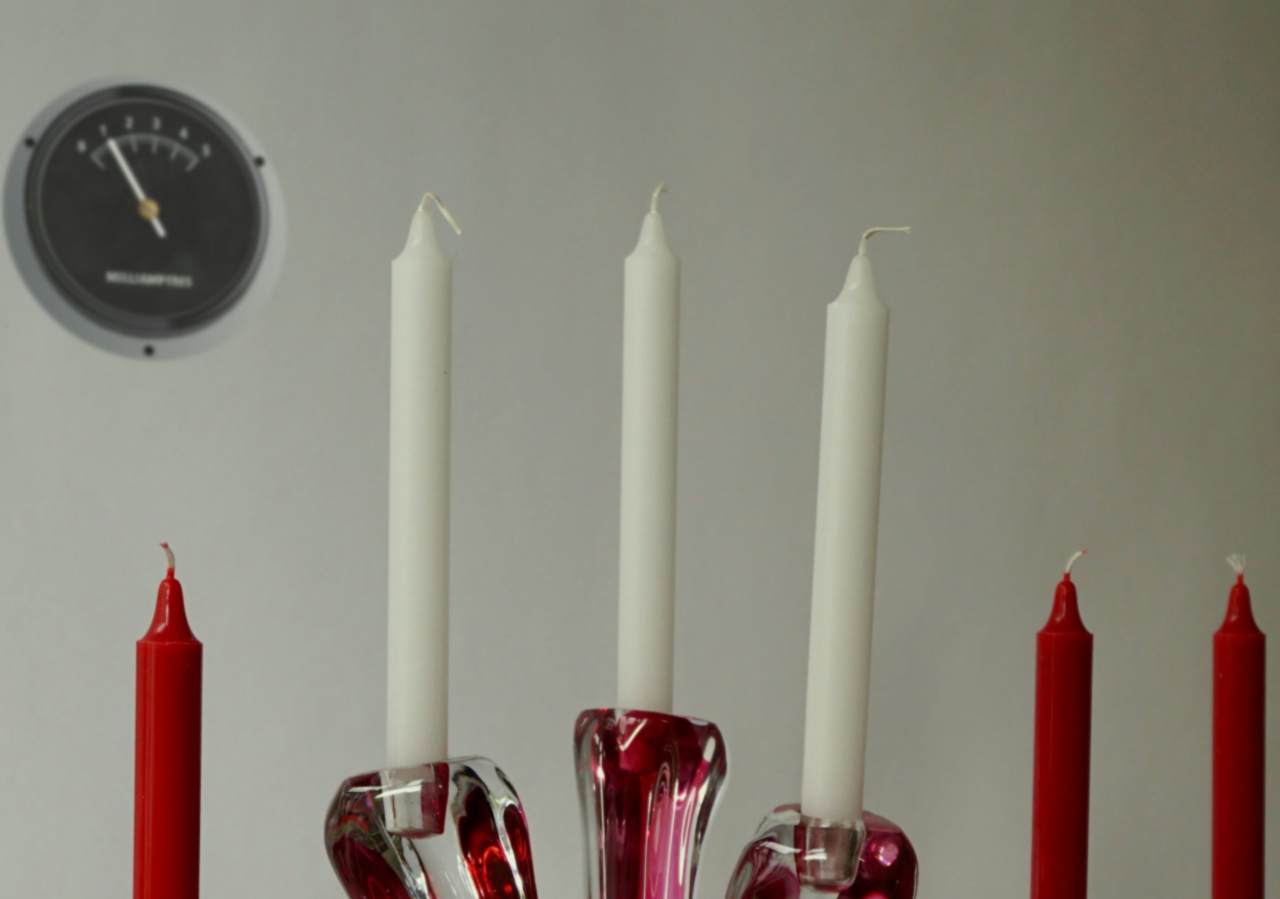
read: 1; mA
